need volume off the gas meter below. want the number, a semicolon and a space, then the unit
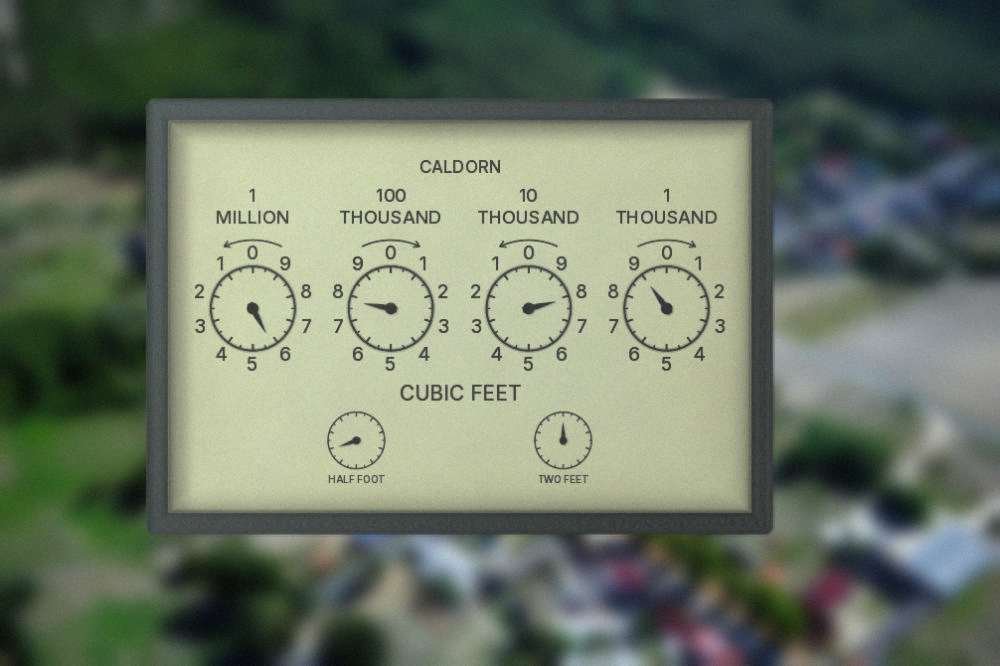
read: 577900; ft³
